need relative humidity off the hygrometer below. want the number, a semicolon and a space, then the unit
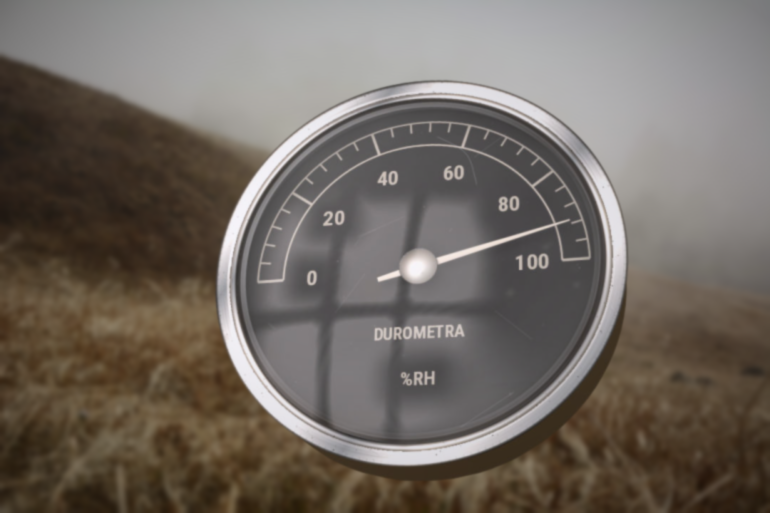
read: 92; %
